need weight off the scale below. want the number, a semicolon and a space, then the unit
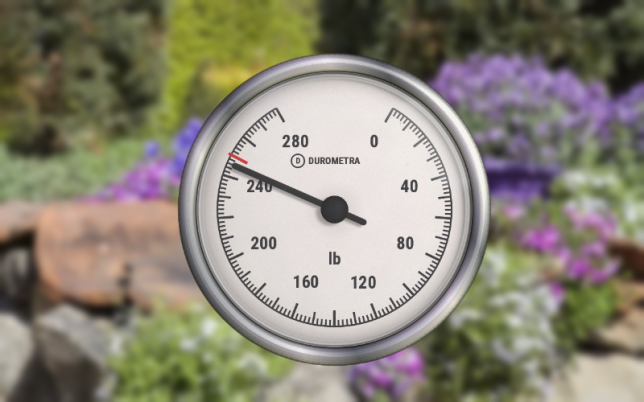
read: 246; lb
